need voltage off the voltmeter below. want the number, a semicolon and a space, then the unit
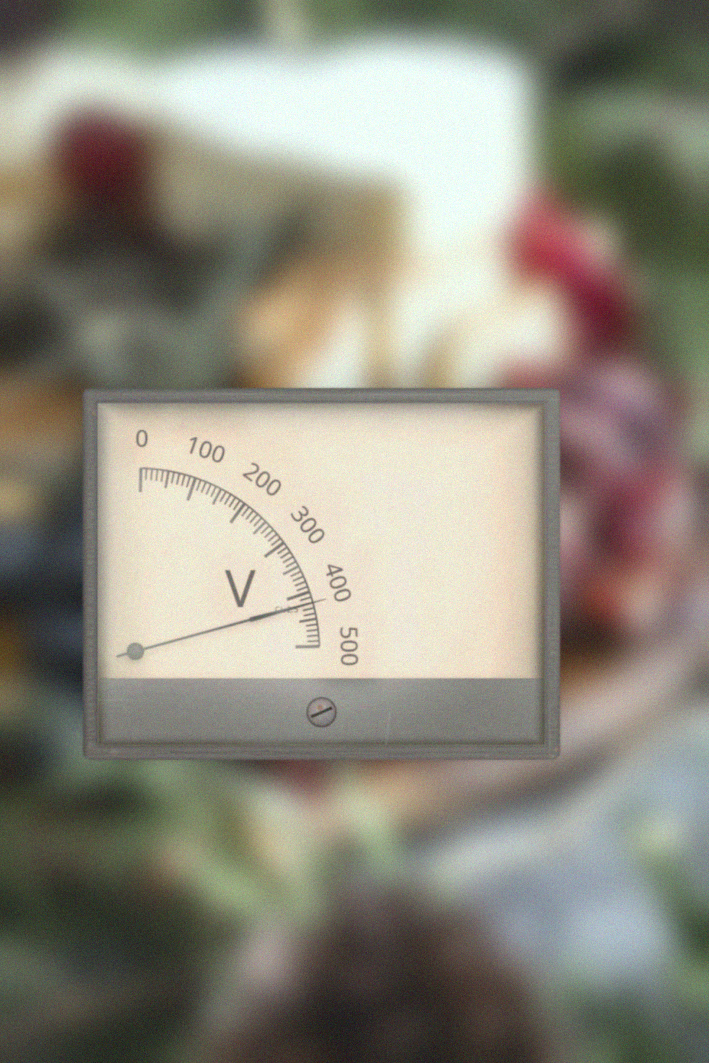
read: 420; V
